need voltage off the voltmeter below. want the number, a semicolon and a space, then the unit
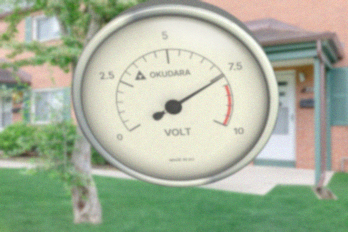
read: 7.5; V
